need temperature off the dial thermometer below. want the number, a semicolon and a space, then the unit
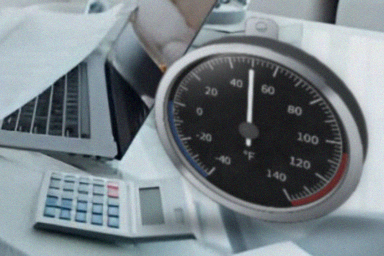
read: 50; °F
